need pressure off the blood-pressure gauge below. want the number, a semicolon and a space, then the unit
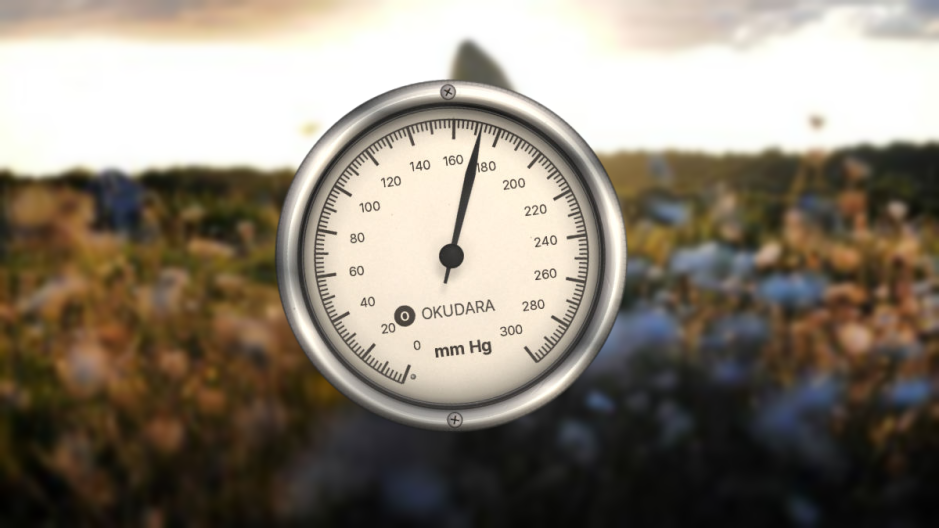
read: 172; mmHg
